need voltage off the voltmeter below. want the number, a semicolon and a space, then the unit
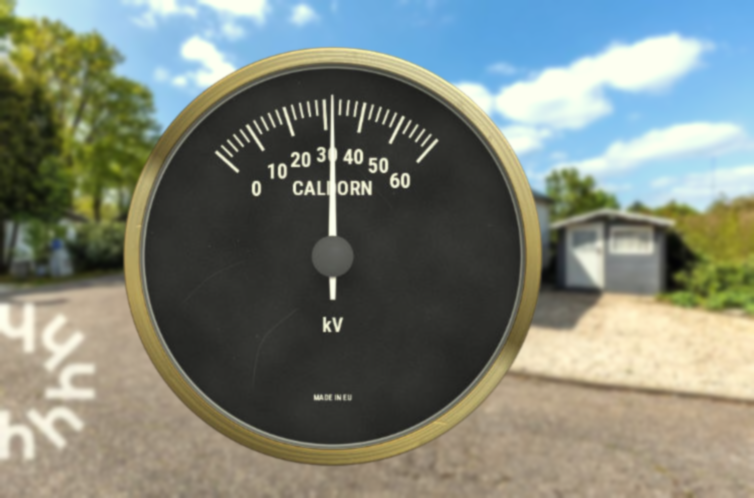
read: 32; kV
